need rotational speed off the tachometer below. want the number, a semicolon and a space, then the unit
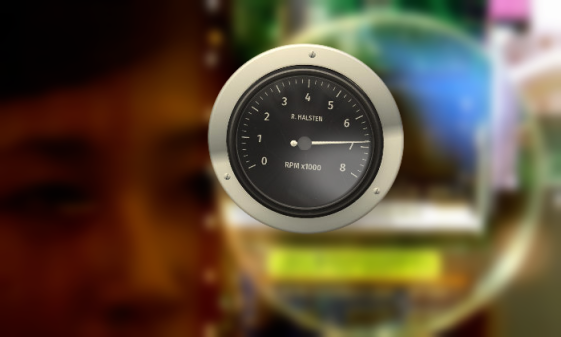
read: 6800; rpm
